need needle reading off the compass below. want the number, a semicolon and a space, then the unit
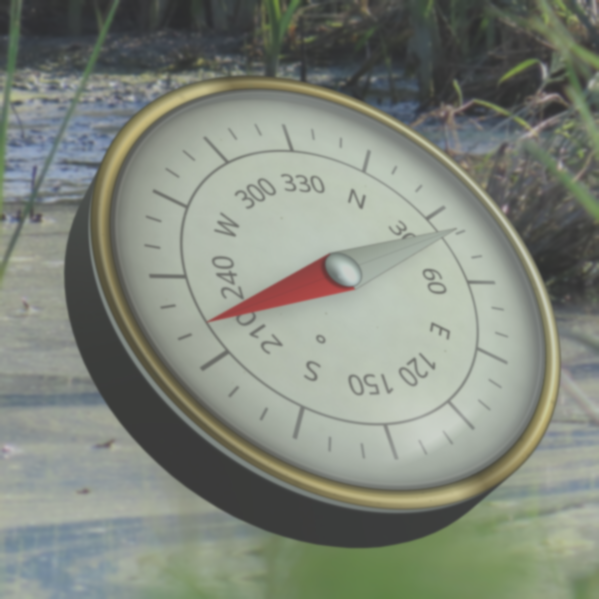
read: 220; °
